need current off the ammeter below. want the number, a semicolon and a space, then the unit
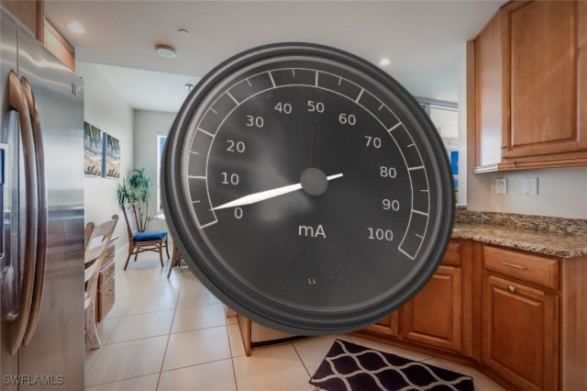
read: 2.5; mA
